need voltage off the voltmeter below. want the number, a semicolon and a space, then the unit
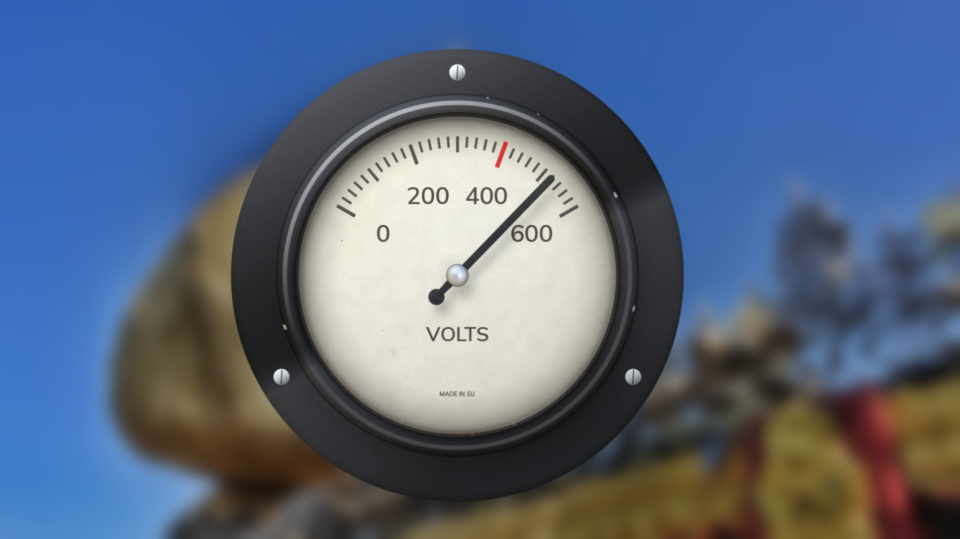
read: 520; V
